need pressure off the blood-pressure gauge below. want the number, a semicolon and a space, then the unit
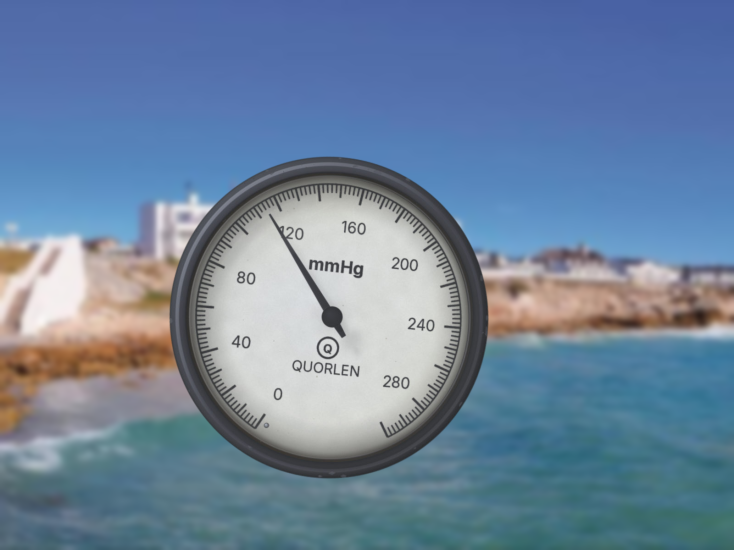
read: 114; mmHg
